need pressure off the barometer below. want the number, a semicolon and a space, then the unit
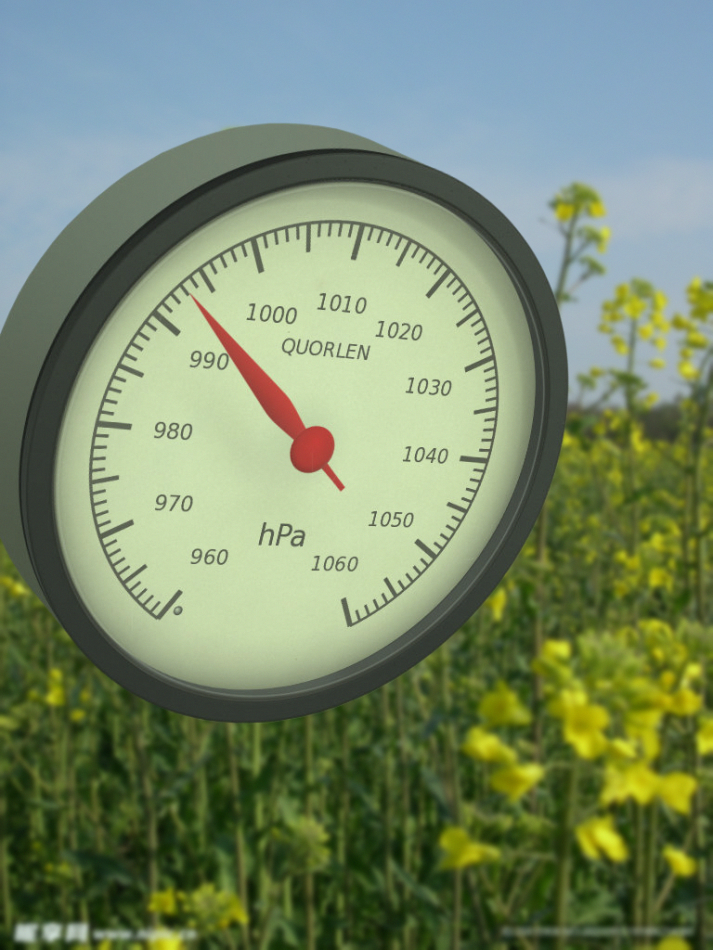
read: 993; hPa
